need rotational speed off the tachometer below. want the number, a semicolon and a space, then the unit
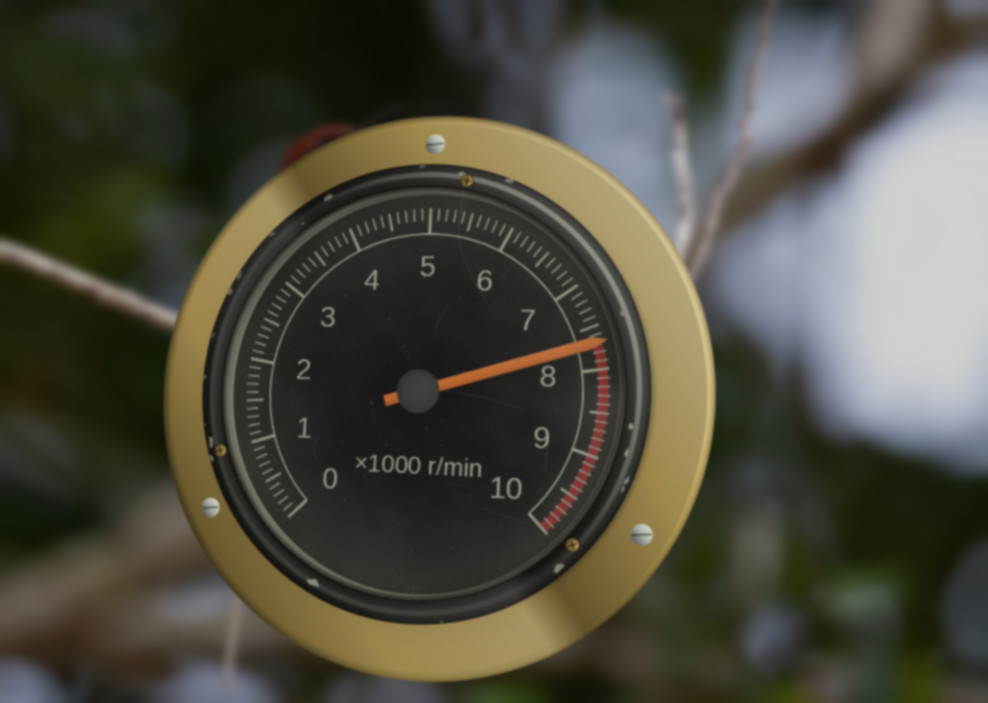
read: 7700; rpm
